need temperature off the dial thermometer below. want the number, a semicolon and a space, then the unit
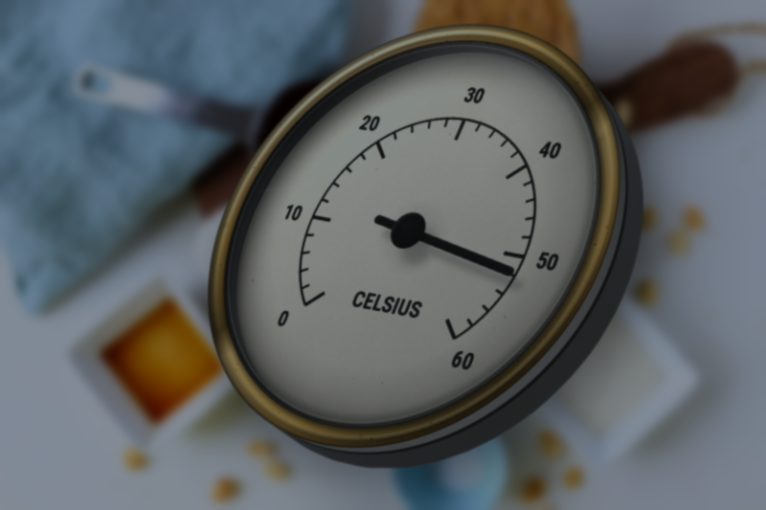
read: 52; °C
